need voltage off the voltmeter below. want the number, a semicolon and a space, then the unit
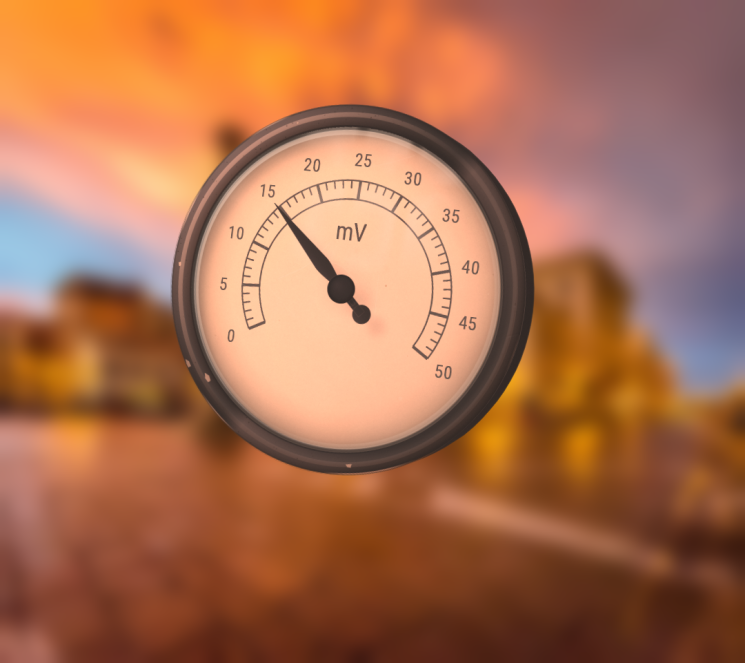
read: 15; mV
